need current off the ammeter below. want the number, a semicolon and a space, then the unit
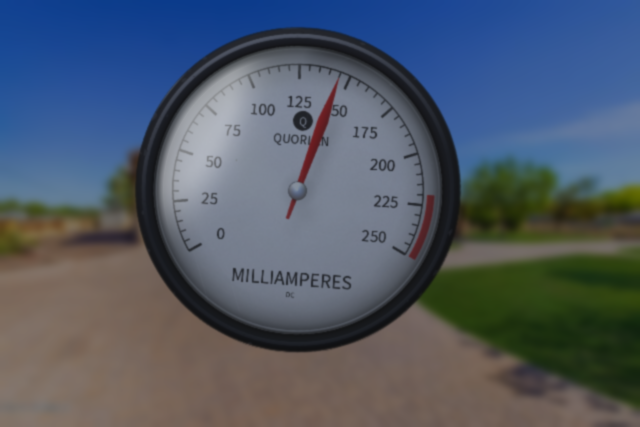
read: 145; mA
